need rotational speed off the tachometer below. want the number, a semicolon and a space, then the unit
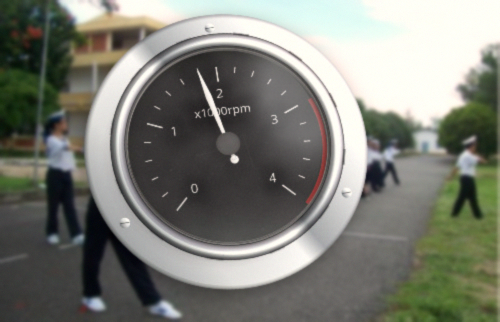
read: 1800; rpm
